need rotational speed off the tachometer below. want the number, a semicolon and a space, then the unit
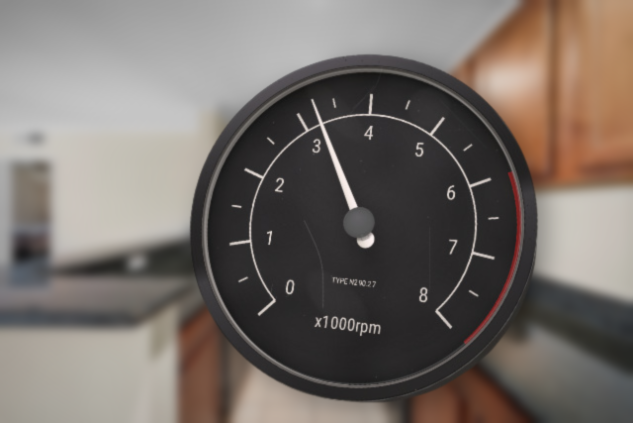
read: 3250; rpm
